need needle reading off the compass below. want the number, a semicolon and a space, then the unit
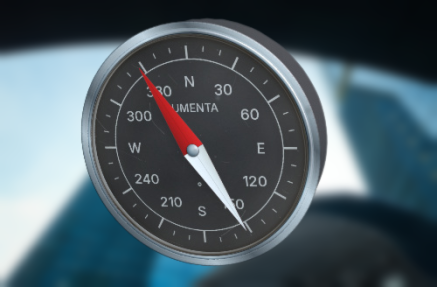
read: 330; °
